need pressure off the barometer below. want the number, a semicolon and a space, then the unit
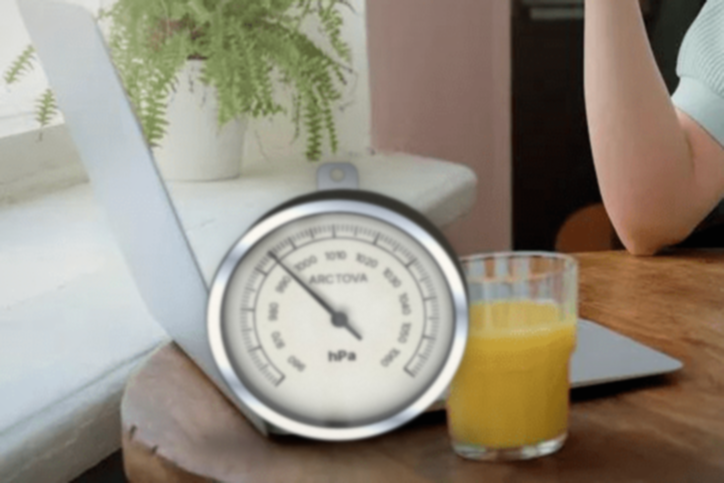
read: 995; hPa
